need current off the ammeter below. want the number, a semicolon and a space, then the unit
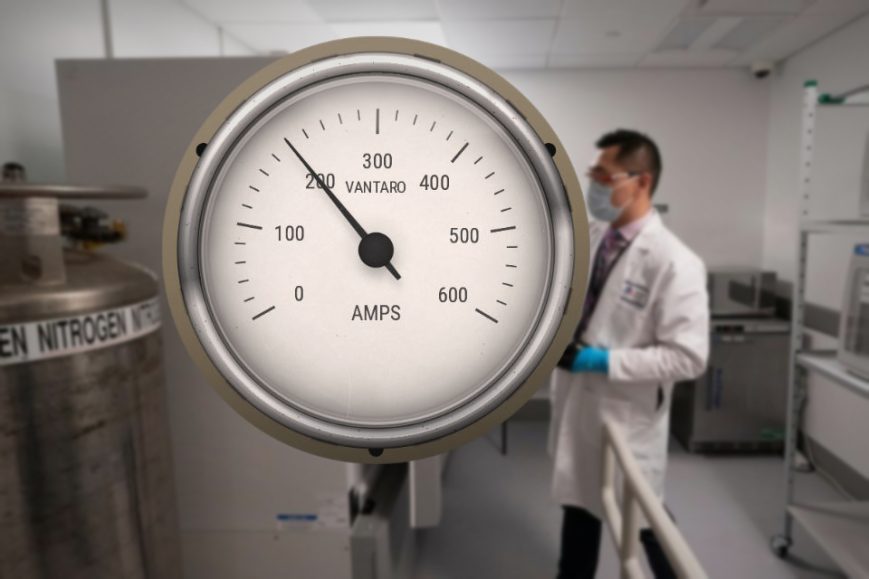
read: 200; A
